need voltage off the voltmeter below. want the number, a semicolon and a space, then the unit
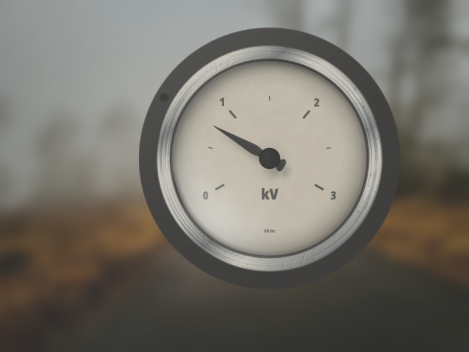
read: 0.75; kV
